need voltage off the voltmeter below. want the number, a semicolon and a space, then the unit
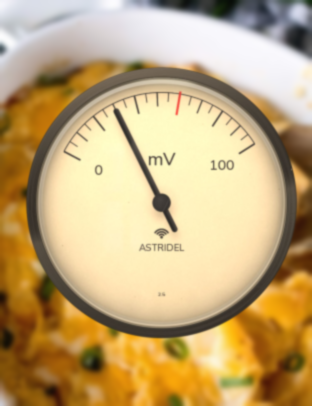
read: 30; mV
